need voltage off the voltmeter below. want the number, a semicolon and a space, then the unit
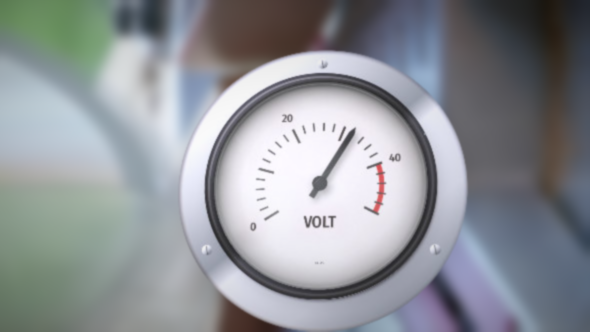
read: 32; V
